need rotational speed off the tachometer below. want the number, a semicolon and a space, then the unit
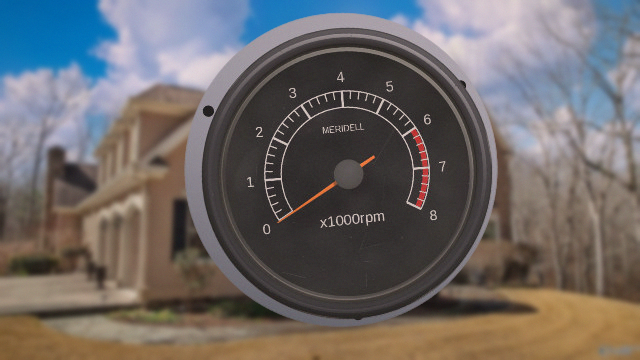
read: 0; rpm
